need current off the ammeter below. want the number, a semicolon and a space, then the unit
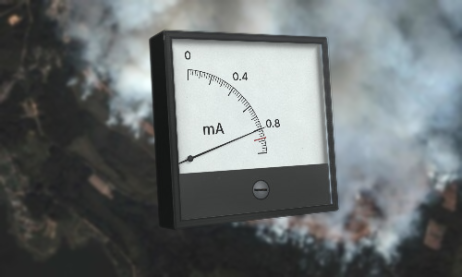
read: 0.8; mA
